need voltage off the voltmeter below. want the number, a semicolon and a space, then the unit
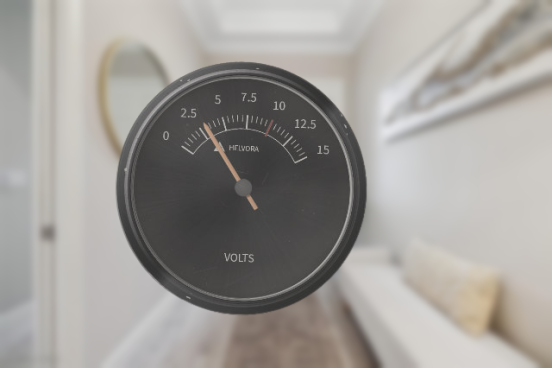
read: 3; V
